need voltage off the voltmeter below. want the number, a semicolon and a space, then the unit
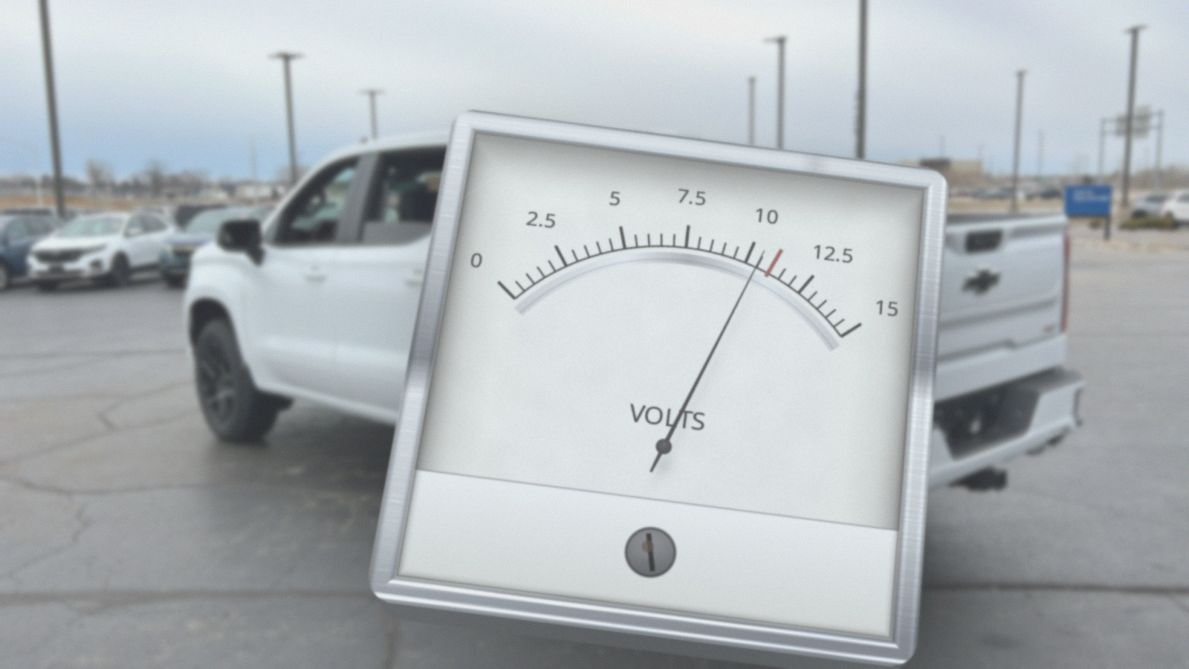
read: 10.5; V
